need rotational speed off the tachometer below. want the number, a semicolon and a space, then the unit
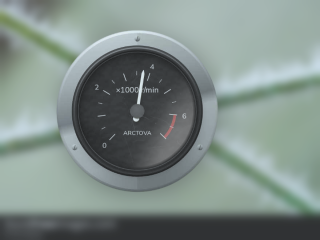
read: 3750; rpm
